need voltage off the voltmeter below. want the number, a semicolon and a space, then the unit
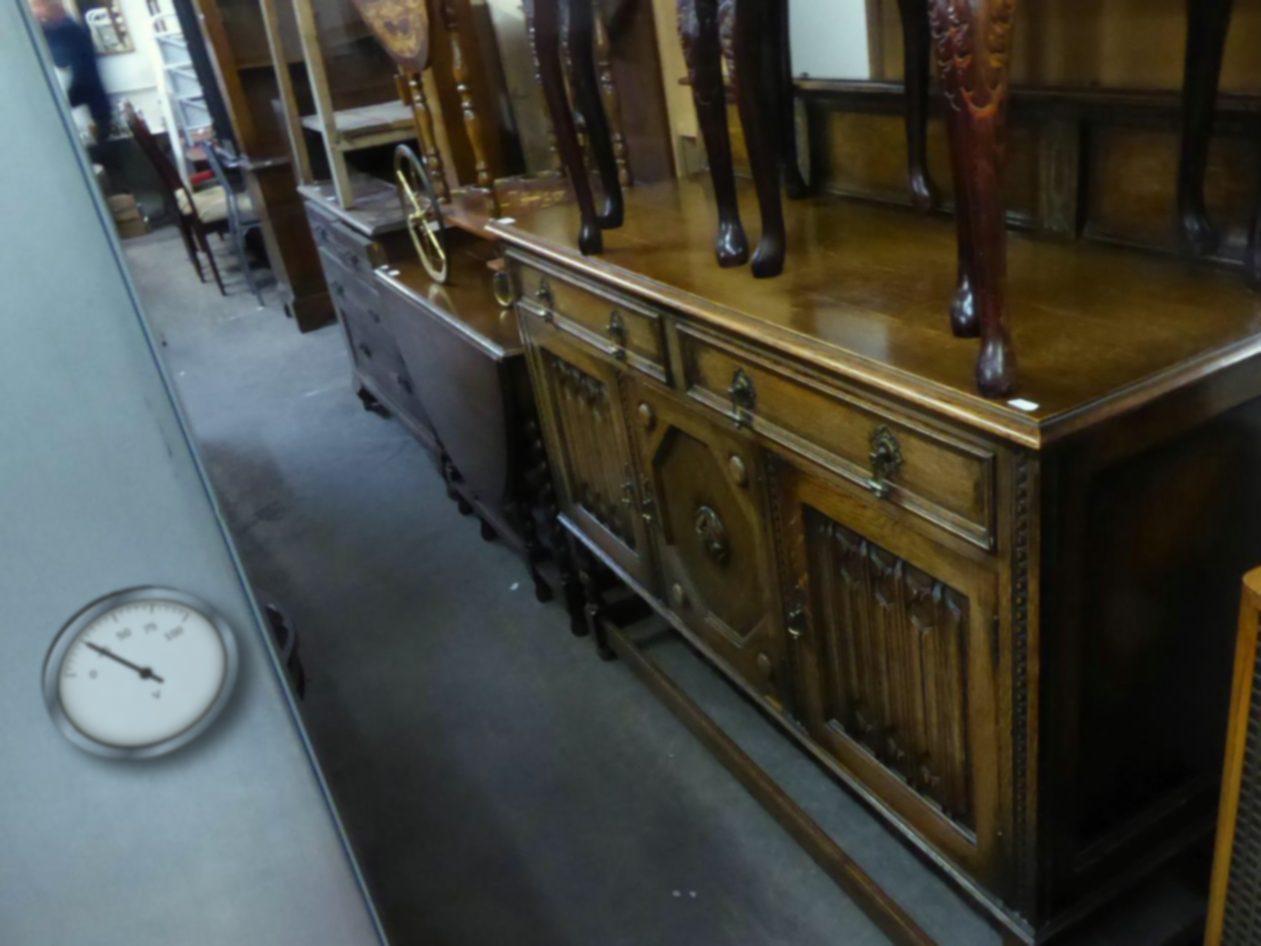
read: 25; V
